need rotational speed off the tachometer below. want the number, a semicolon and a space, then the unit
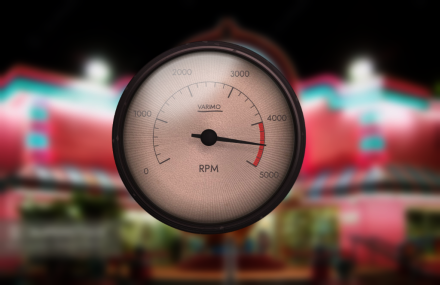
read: 4500; rpm
